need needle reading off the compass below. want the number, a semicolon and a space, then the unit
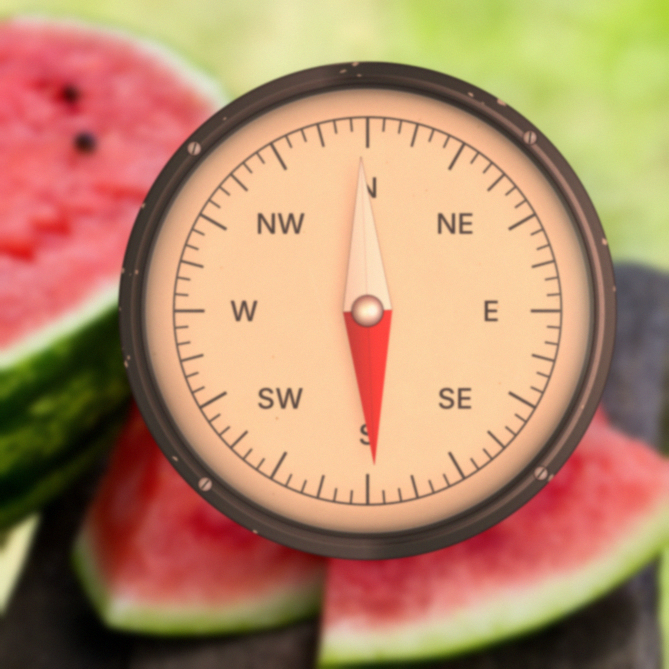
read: 177.5; °
